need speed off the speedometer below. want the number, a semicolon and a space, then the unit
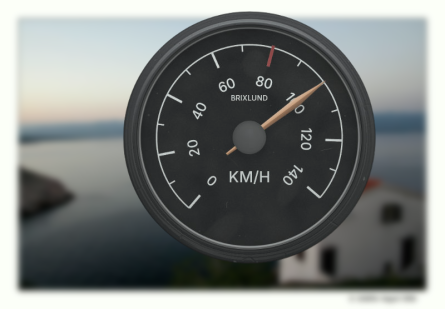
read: 100; km/h
